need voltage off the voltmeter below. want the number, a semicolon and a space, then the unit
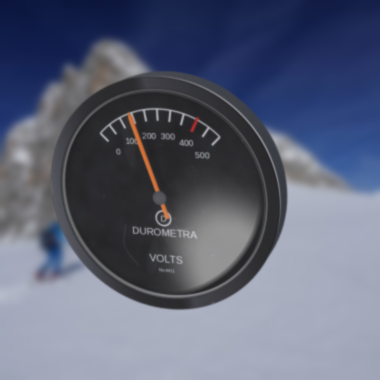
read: 150; V
